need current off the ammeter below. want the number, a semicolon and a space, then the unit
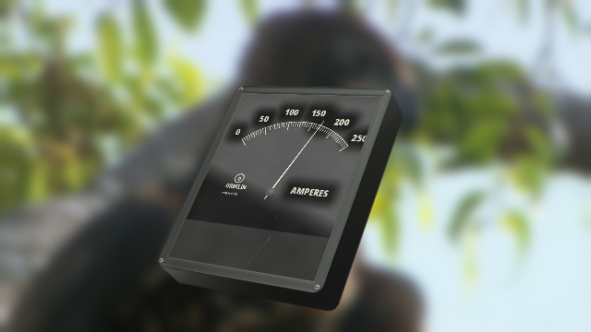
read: 175; A
